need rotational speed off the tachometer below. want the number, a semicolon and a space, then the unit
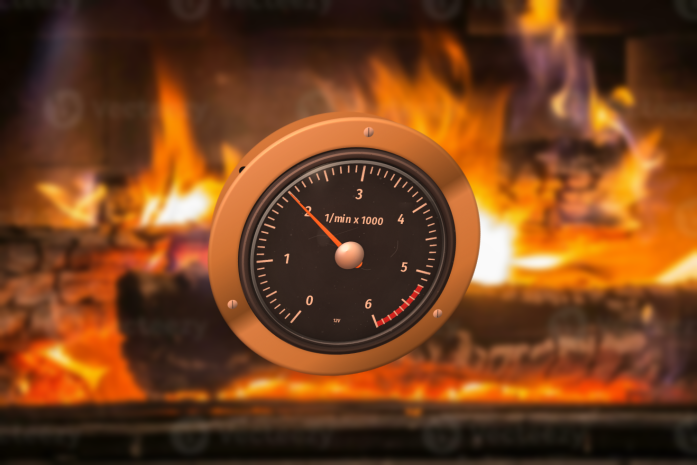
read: 2000; rpm
